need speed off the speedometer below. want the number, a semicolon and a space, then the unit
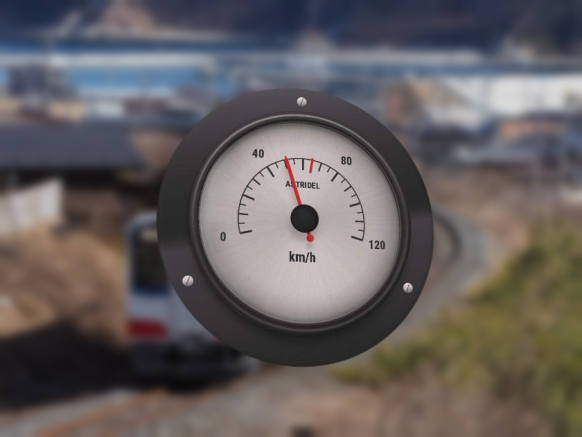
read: 50; km/h
